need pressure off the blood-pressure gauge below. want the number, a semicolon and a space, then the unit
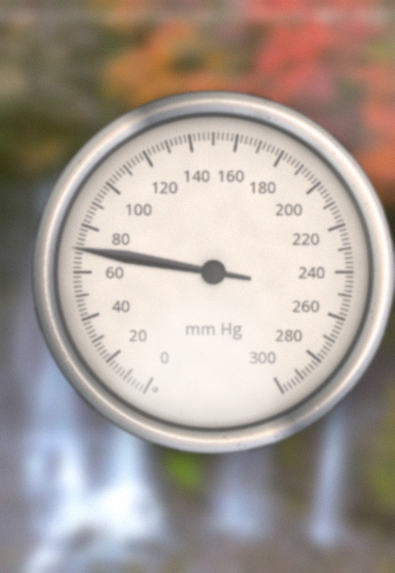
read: 70; mmHg
